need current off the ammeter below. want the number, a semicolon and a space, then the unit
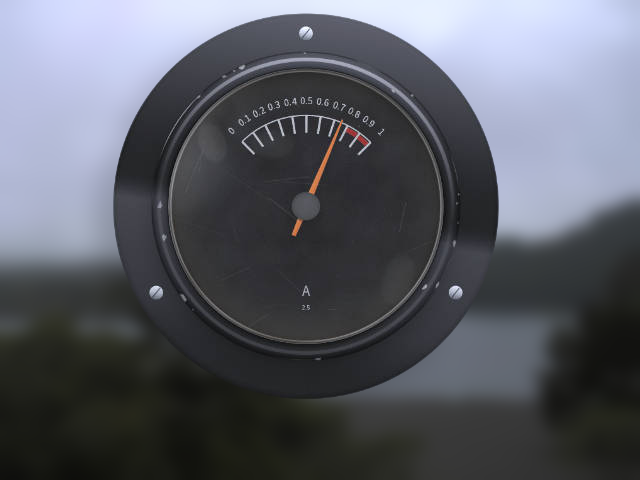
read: 0.75; A
